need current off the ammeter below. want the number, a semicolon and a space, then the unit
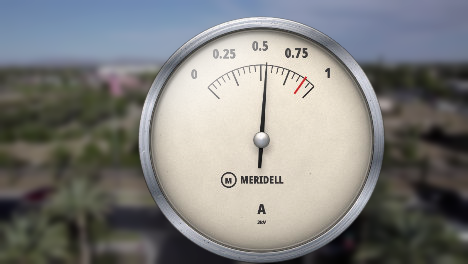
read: 0.55; A
